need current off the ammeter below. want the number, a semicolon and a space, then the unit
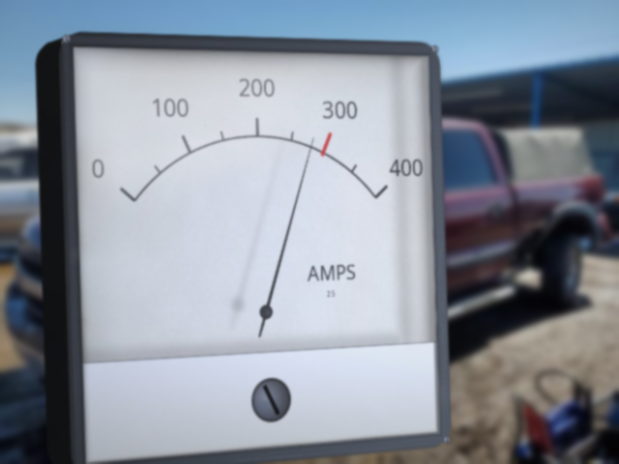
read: 275; A
